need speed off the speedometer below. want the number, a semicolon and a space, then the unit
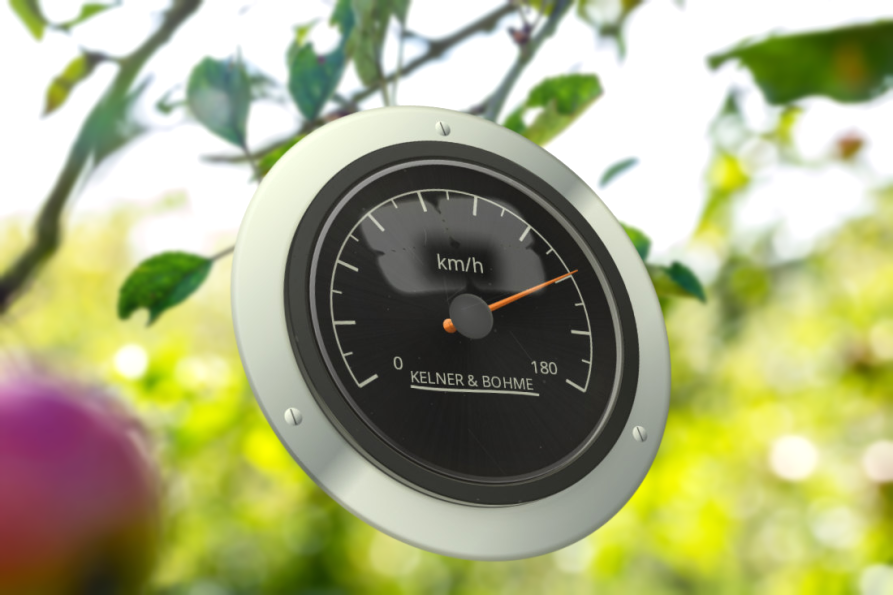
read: 140; km/h
